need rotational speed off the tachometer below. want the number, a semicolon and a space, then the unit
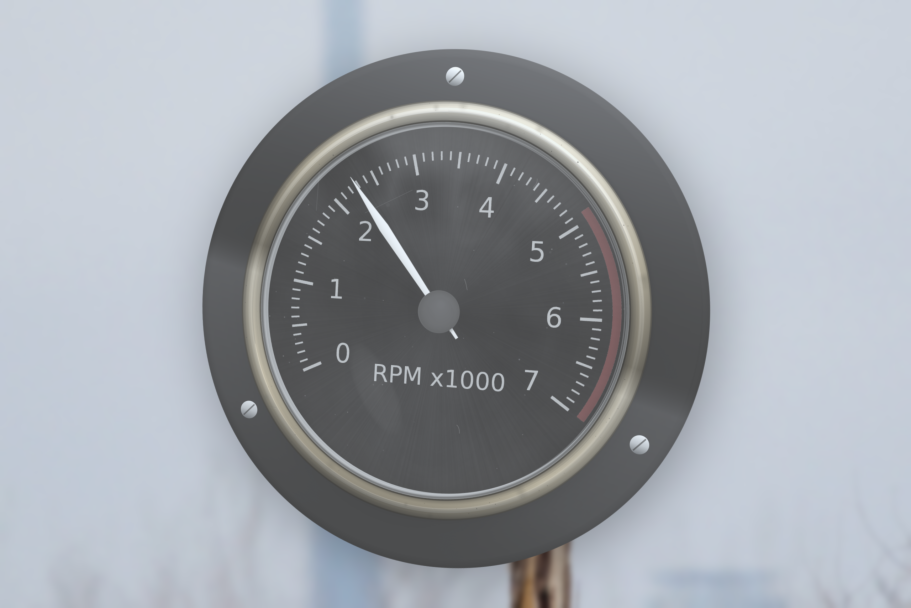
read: 2300; rpm
